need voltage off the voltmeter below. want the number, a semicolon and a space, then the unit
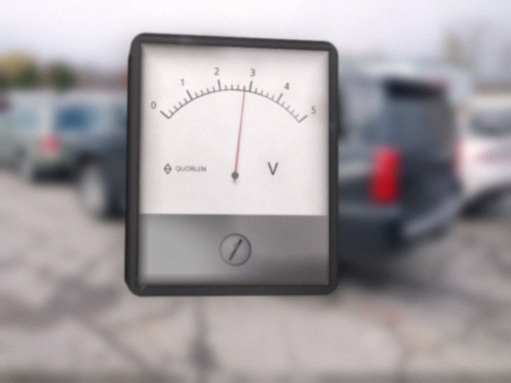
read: 2.8; V
